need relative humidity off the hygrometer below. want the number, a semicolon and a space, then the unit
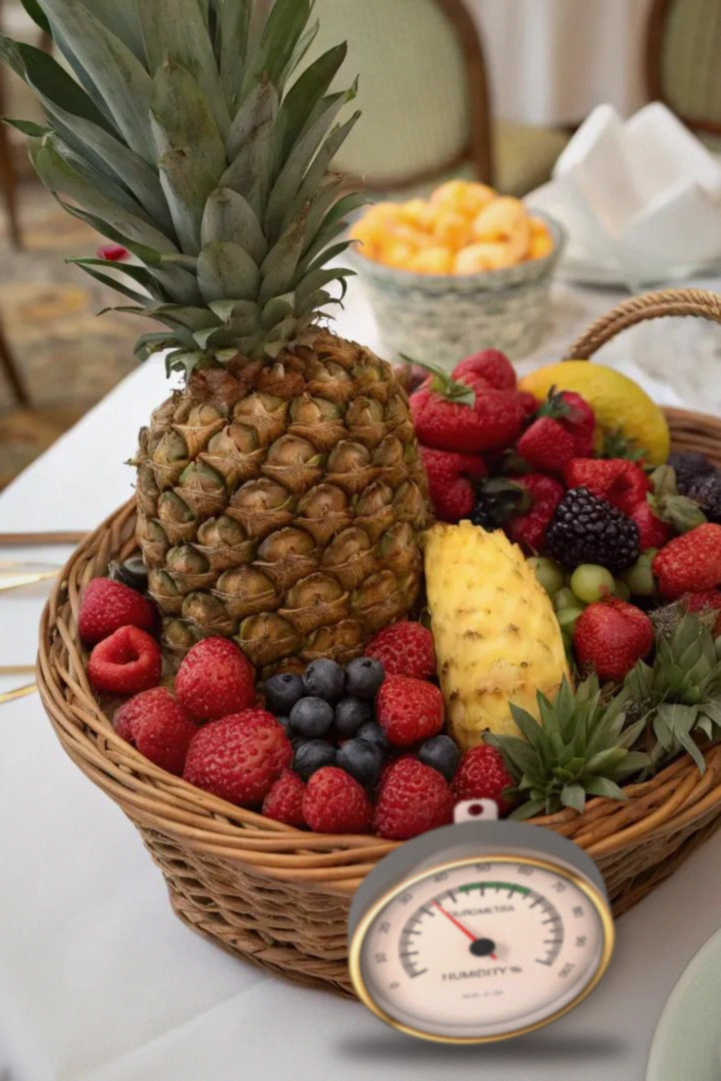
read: 35; %
